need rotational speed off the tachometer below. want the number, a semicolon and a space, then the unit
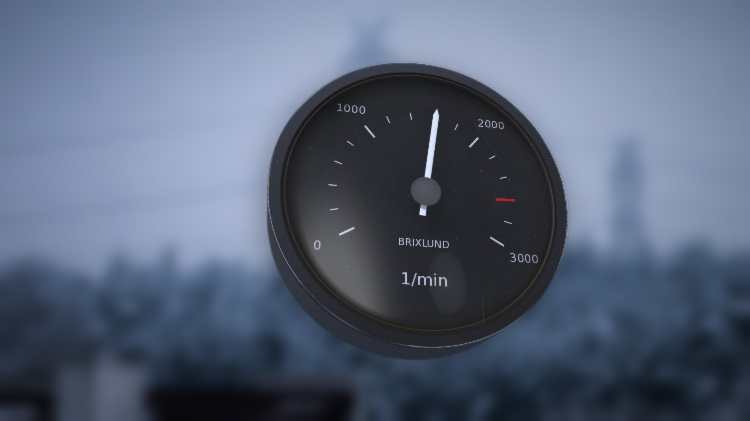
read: 1600; rpm
